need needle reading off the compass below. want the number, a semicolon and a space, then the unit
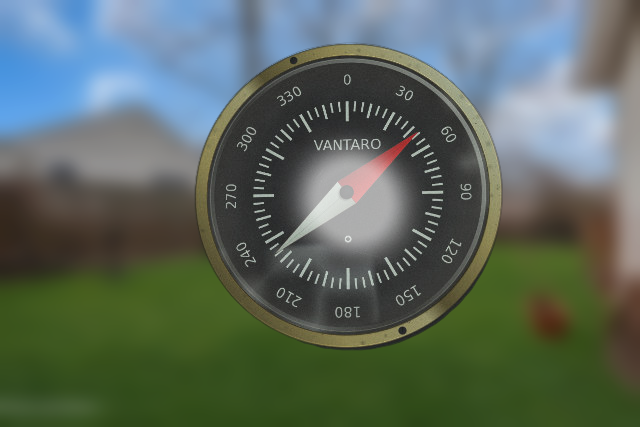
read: 50; °
